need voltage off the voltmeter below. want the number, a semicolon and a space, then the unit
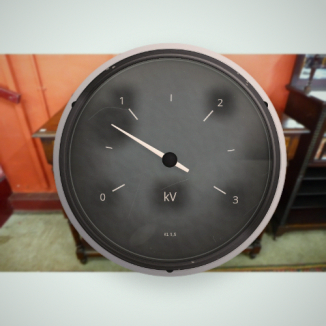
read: 0.75; kV
